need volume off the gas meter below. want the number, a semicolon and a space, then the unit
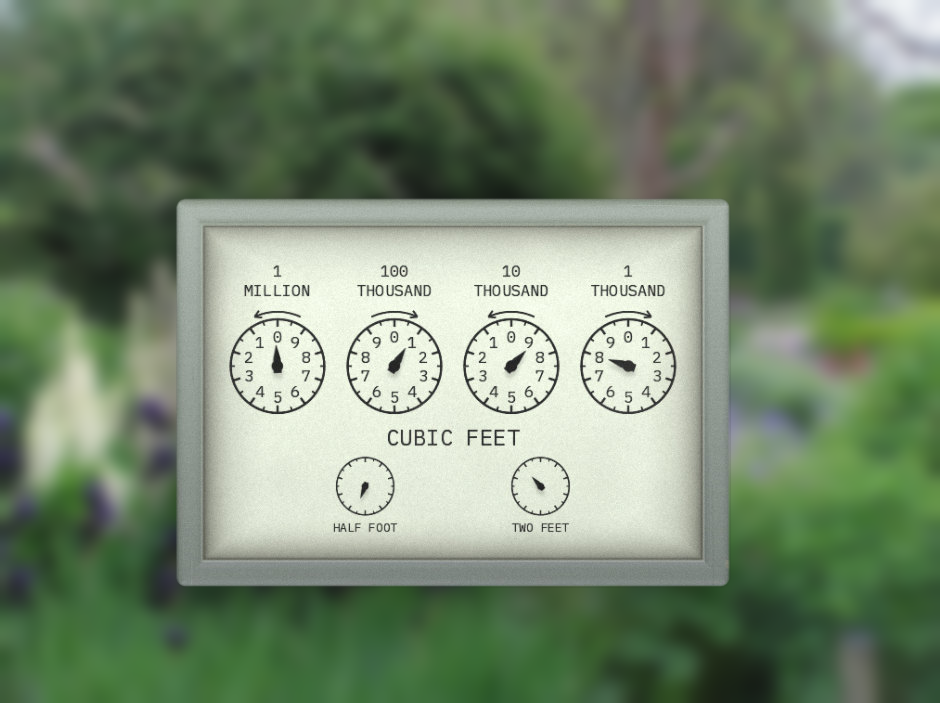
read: 8800; ft³
